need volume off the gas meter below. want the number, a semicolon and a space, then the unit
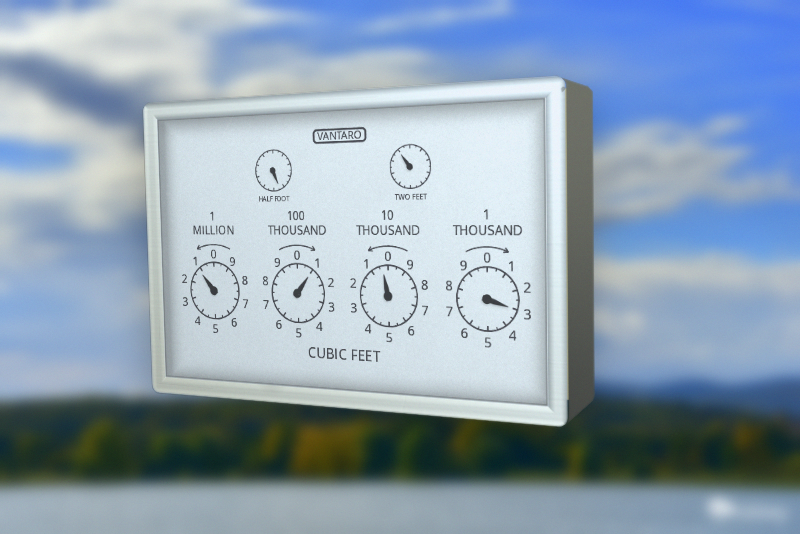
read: 110300; ft³
